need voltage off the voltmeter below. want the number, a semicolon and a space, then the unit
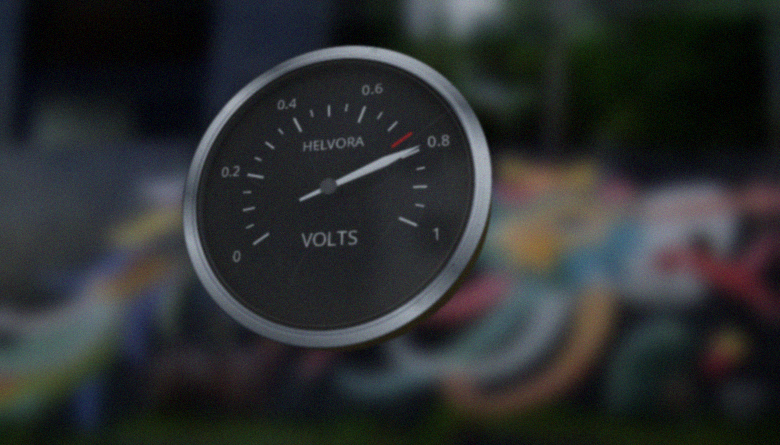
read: 0.8; V
